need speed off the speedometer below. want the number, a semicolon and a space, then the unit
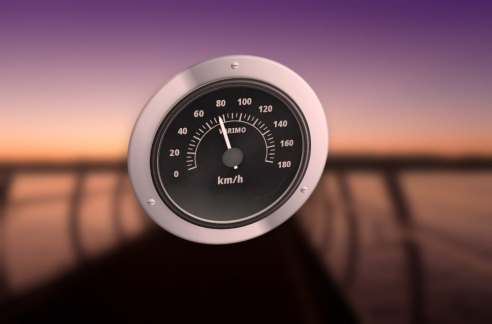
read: 75; km/h
